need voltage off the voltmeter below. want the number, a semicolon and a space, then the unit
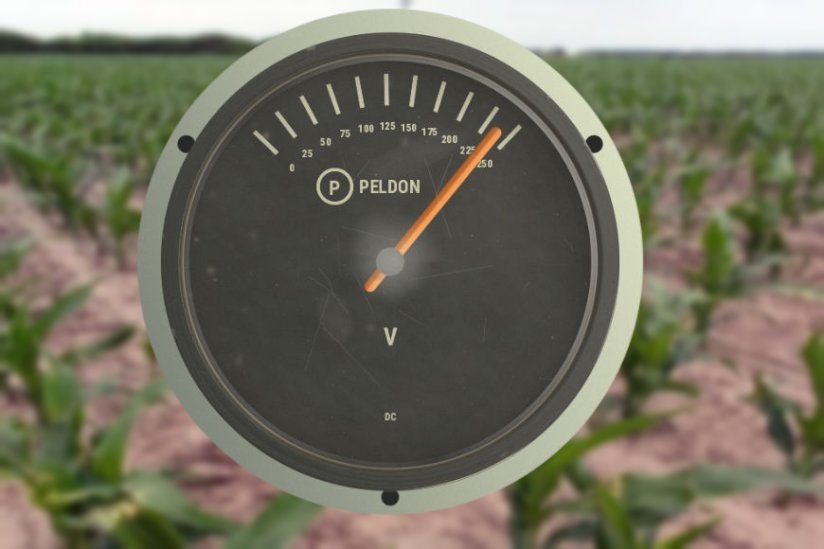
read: 237.5; V
